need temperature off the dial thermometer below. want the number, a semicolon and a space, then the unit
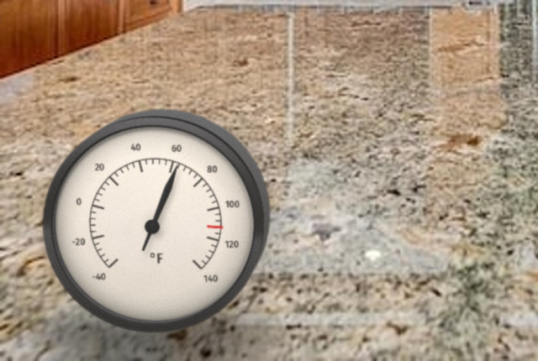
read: 64; °F
